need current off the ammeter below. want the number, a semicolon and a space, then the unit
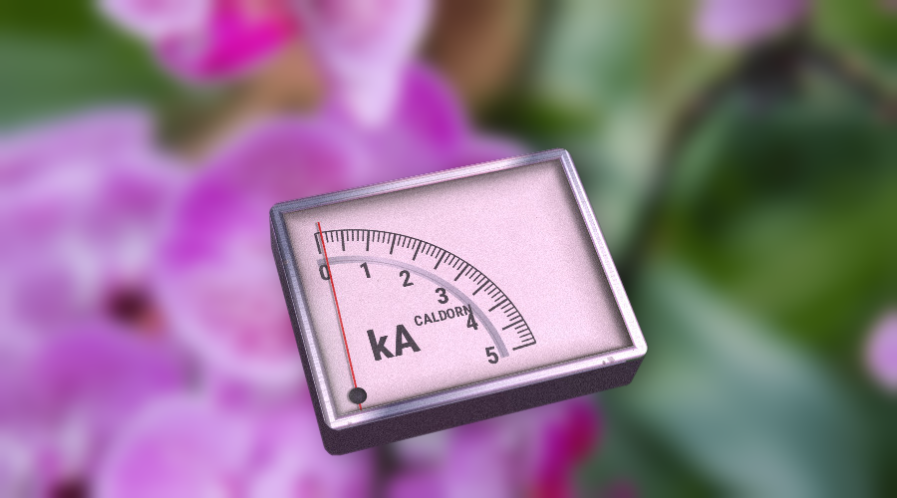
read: 0.1; kA
